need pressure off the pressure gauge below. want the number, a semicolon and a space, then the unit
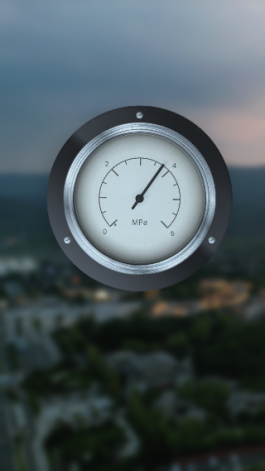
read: 3.75; MPa
